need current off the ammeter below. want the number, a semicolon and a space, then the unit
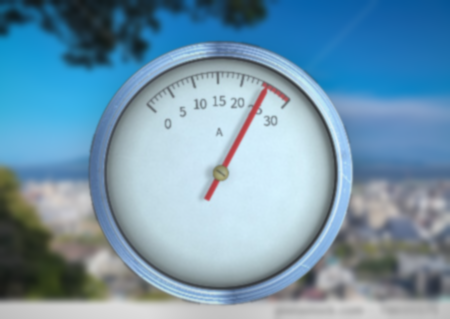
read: 25; A
